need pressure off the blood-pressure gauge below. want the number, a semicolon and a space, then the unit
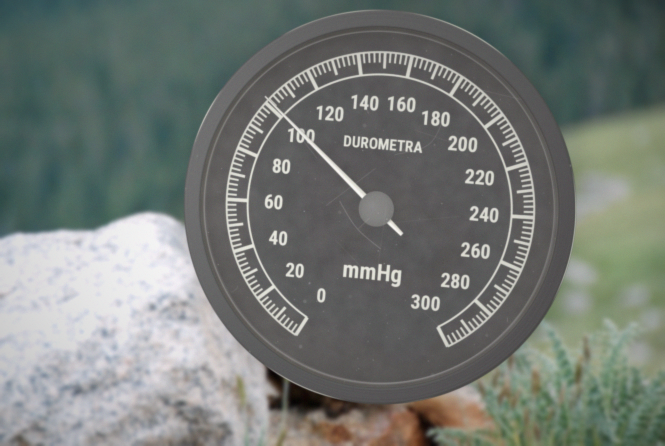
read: 102; mmHg
